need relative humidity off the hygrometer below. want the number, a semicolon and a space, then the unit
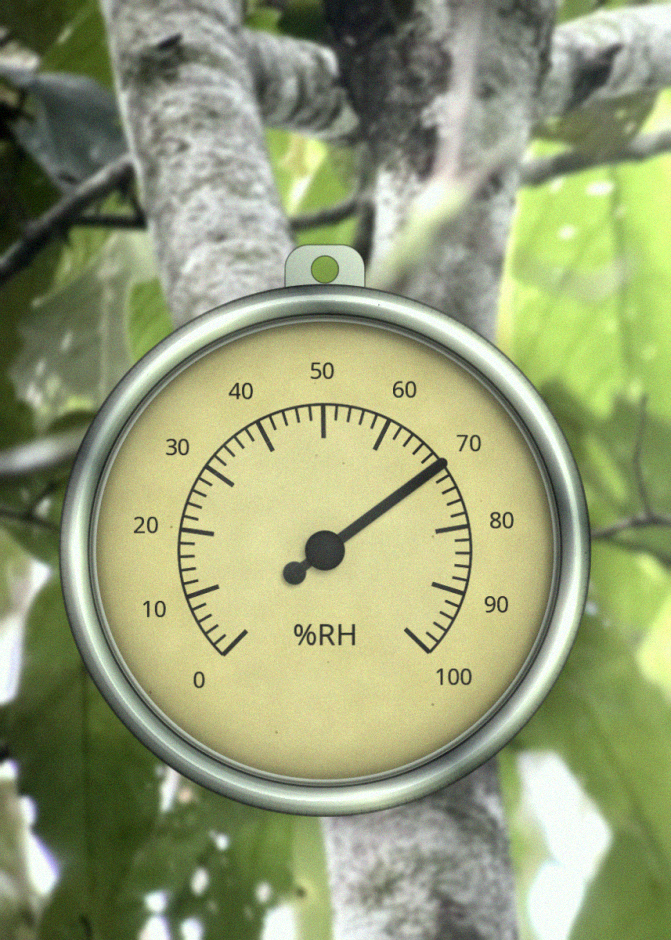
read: 70; %
